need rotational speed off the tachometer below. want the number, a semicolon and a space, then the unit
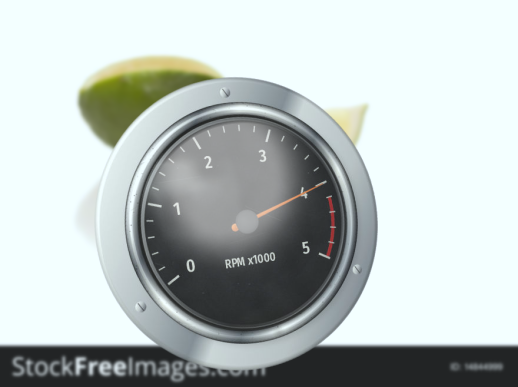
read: 4000; rpm
